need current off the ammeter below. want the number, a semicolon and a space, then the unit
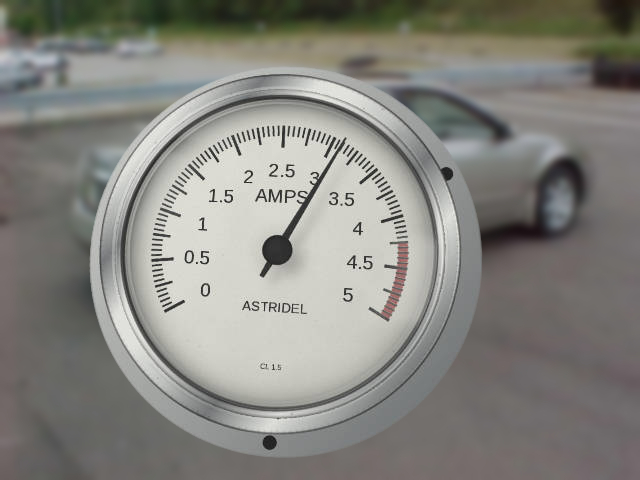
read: 3.1; A
